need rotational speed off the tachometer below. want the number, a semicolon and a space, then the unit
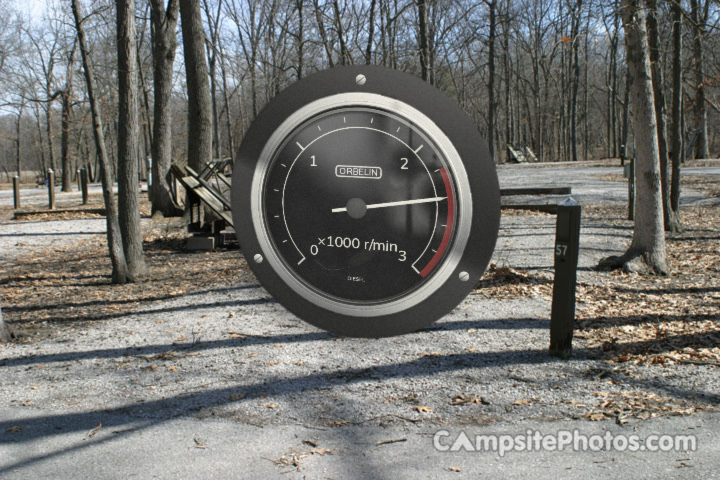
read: 2400; rpm
